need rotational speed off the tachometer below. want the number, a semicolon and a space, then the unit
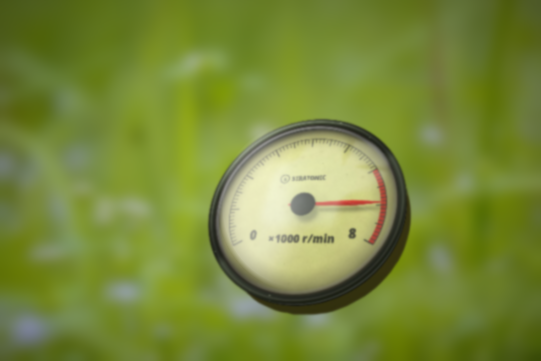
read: 7000; rpm
